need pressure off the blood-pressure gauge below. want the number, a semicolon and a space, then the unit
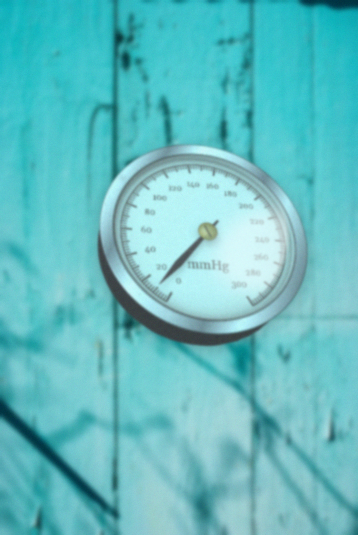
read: 10; mmHg
